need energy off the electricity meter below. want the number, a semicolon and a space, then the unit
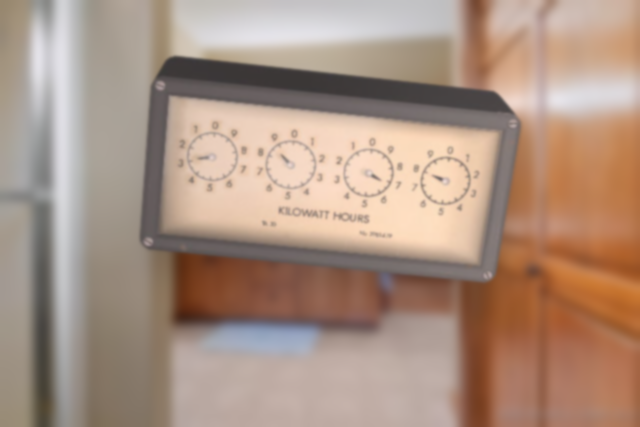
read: 2868; kWh
